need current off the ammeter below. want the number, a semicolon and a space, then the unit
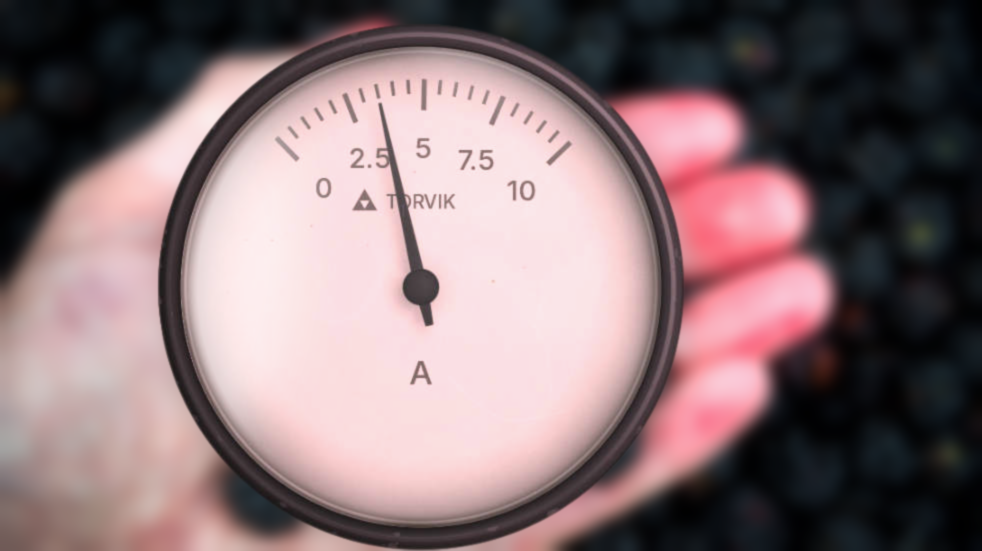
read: 3.5; A
